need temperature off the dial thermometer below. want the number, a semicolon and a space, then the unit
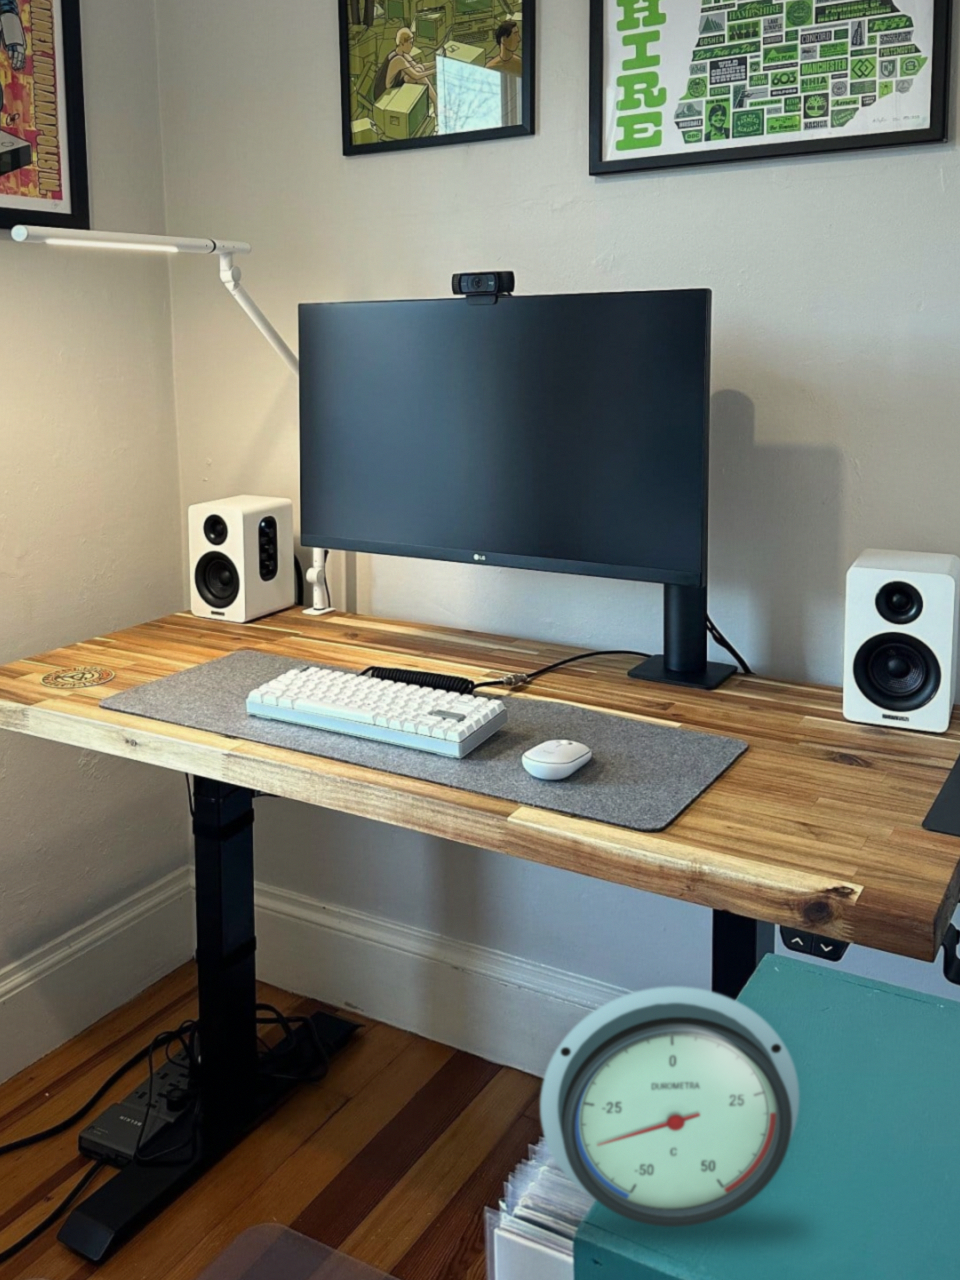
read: -35; °C
